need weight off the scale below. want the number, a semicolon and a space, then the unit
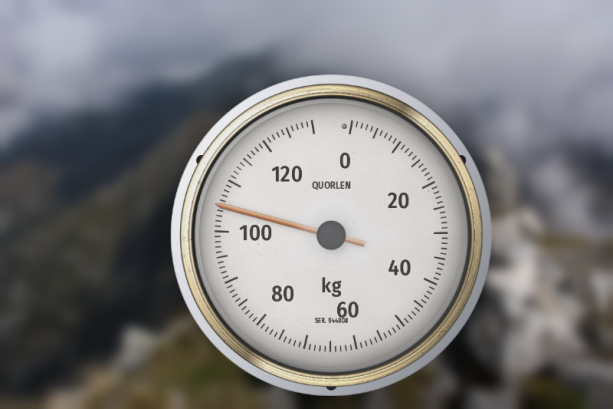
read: 105; kg
